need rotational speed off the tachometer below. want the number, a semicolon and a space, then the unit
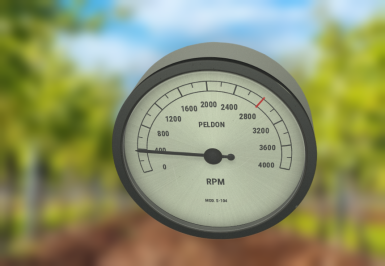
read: 400; rpm
